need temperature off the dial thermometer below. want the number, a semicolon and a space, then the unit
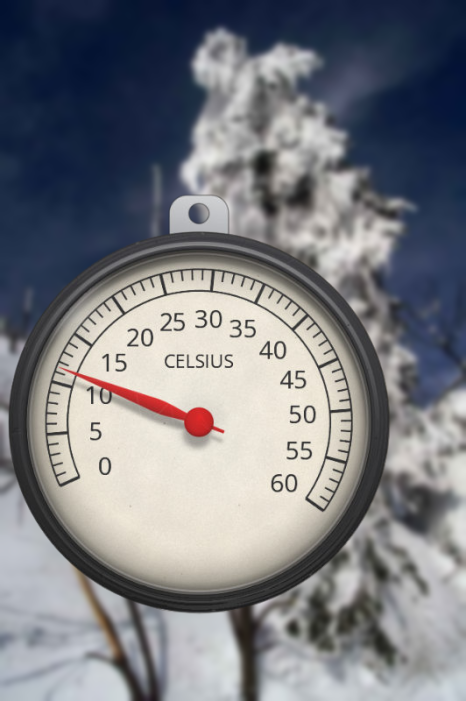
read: 11.5; °C
